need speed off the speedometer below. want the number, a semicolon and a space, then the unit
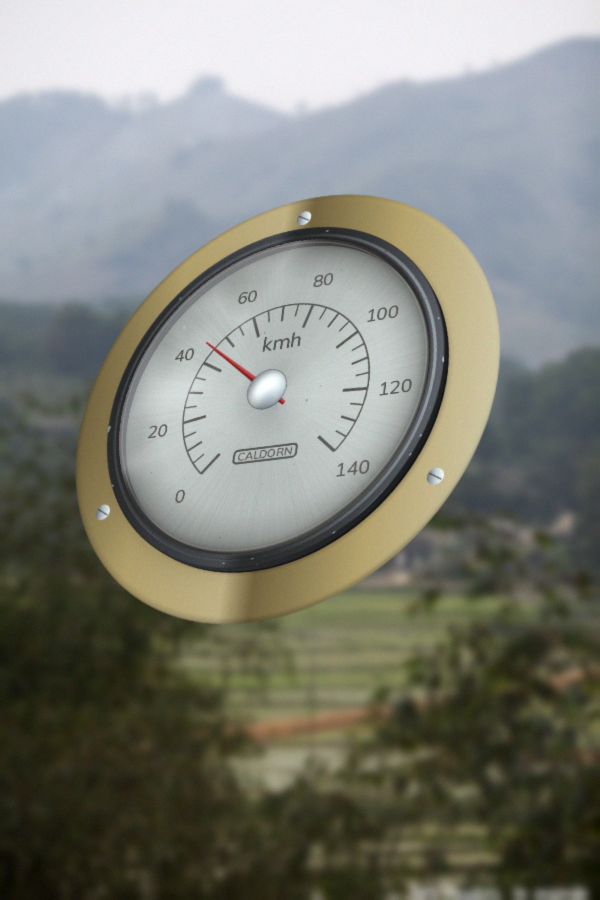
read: 45; km/h
